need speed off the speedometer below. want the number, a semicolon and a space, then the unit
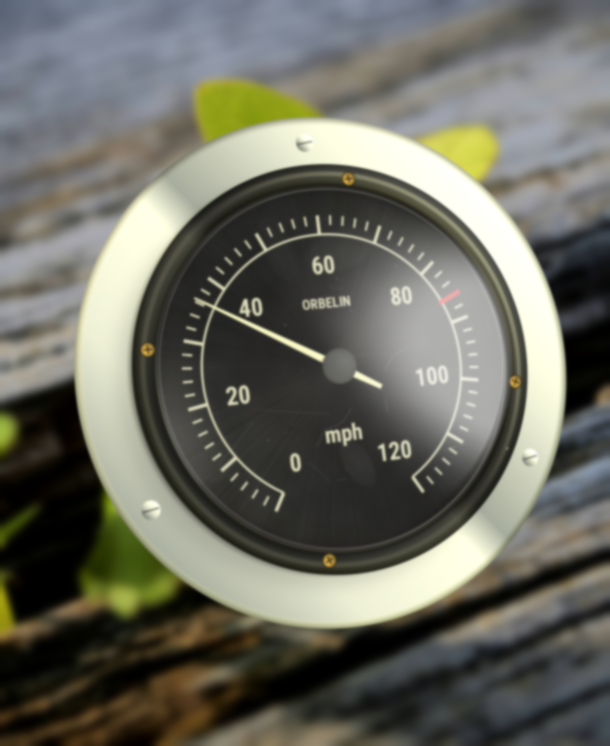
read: 36; mph
